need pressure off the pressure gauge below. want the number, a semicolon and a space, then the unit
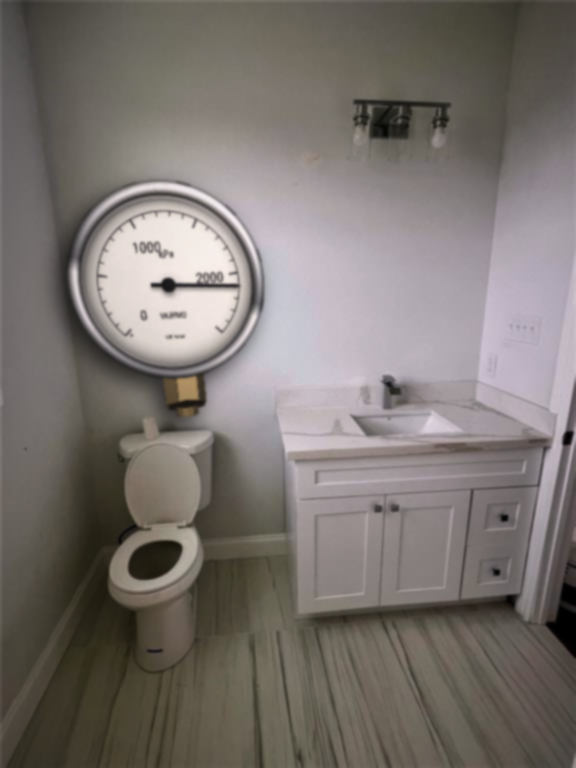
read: 2100; kPa
